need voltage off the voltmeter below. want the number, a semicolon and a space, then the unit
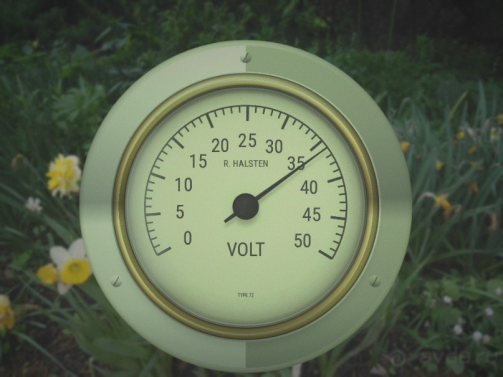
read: 36; V
